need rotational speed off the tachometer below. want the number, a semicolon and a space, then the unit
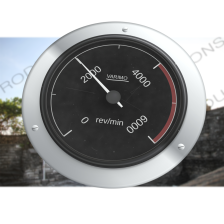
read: 2000; rpm
